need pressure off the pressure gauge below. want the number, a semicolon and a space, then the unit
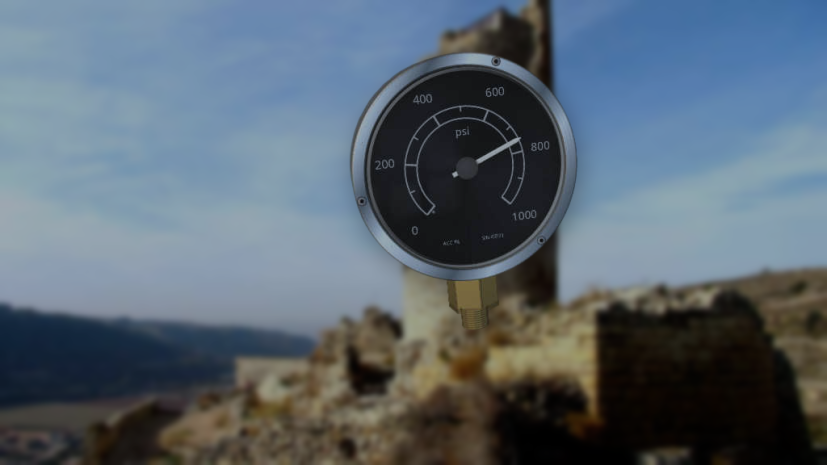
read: 750; psi
